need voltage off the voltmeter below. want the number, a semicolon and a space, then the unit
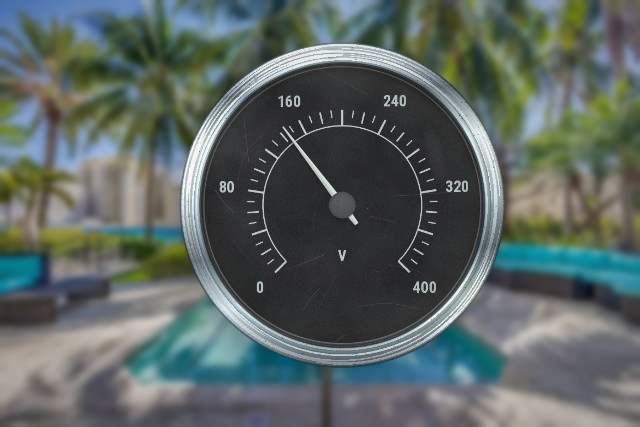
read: 145; V
